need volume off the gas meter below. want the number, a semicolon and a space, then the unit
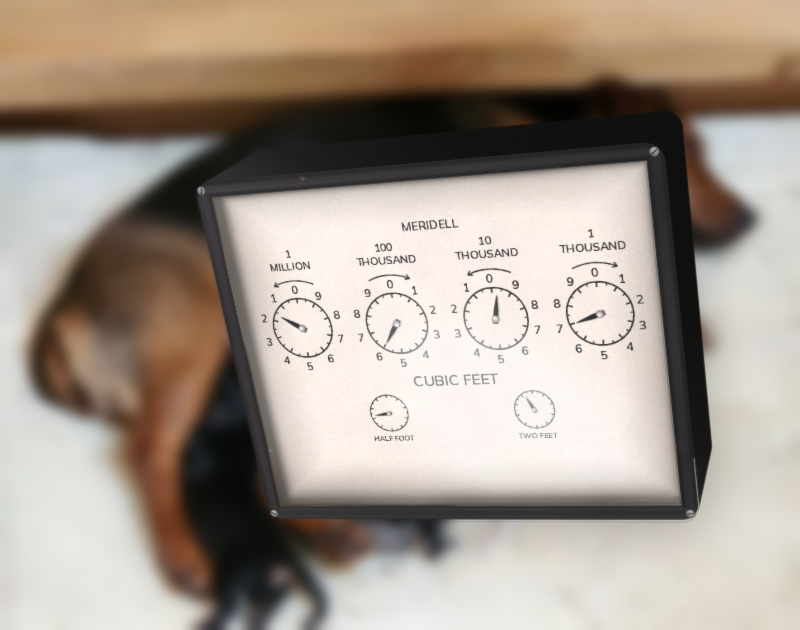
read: 159700; ft³
